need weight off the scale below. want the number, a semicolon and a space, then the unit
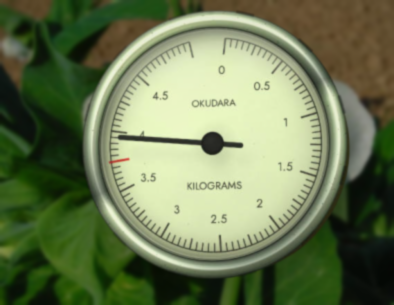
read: 3.95; kg
